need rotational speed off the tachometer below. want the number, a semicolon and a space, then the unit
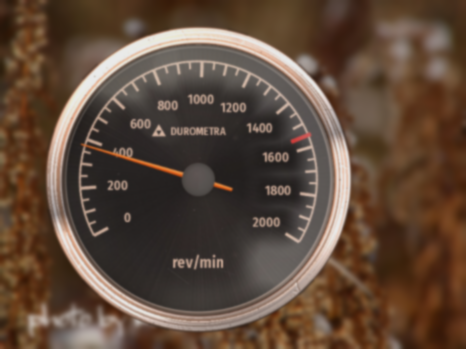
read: 375; rpm
